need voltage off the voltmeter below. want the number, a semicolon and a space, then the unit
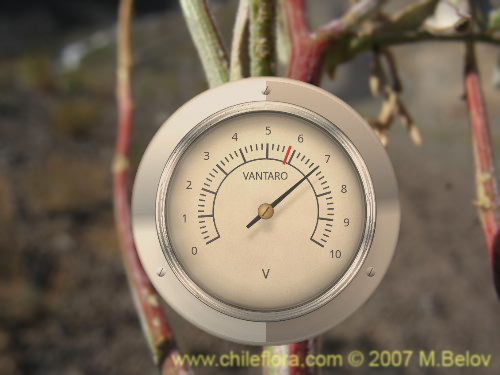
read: 7; V
